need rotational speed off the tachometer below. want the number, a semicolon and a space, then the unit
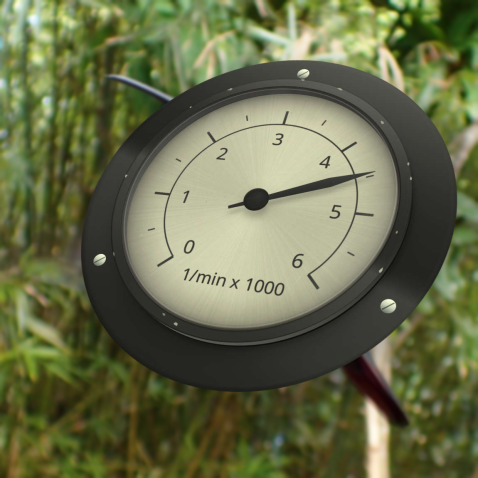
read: 4500; rpm
